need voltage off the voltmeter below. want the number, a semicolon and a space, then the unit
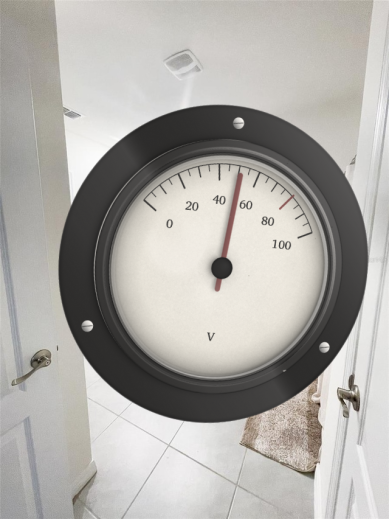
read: 50; V
